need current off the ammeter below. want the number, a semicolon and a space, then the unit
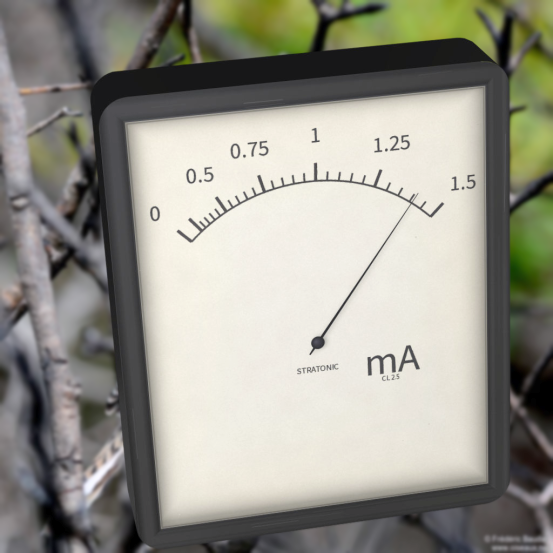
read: 1.4; mA
